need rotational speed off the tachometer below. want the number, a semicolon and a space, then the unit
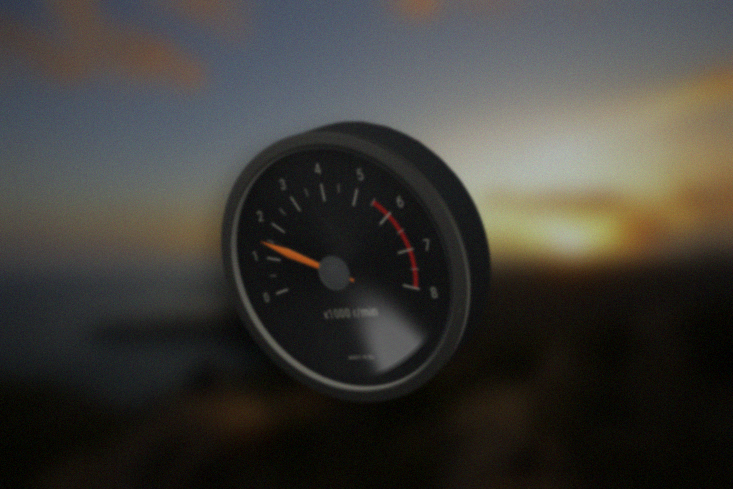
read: 1500; rpm
